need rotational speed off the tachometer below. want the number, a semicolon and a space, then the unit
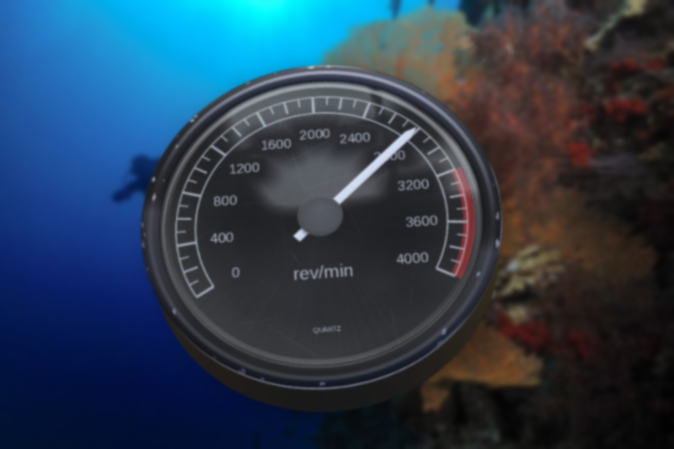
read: 2800; rpm
